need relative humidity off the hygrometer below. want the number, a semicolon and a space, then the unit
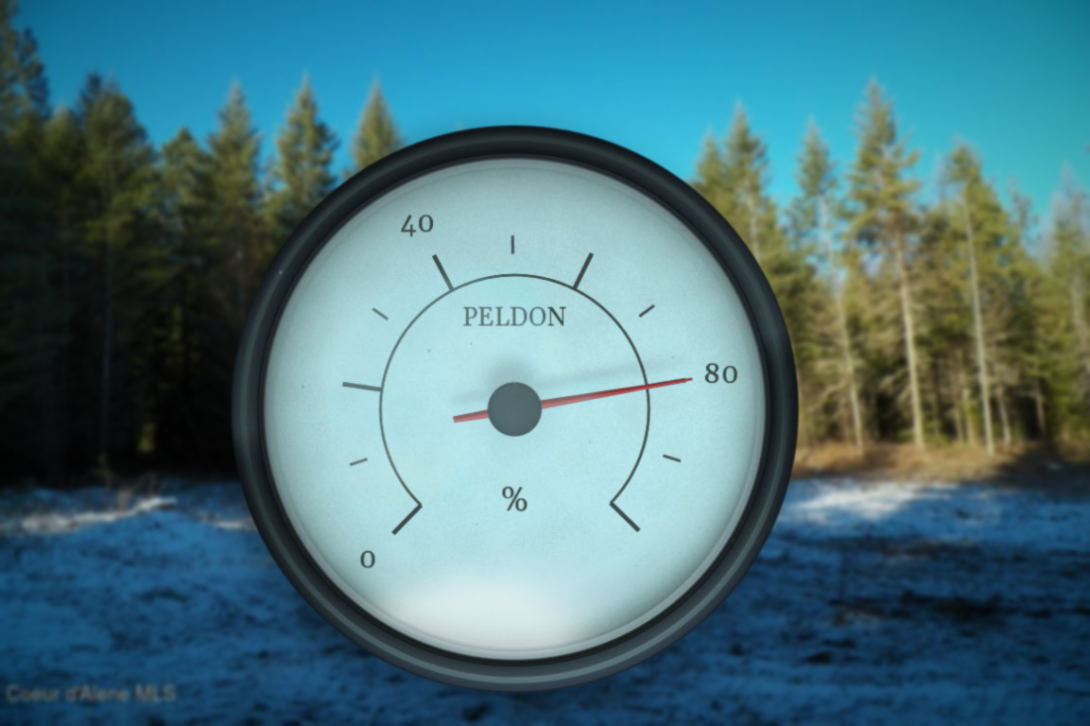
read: 80; %
